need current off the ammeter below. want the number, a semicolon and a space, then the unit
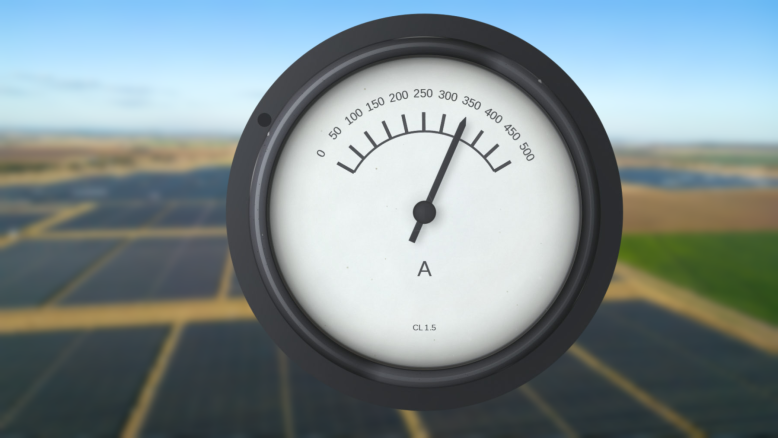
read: 350; A
